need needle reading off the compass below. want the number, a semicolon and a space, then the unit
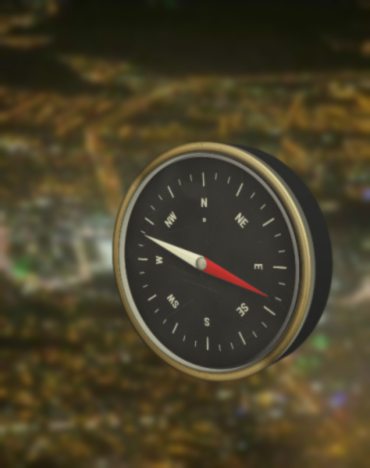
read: 110; °
